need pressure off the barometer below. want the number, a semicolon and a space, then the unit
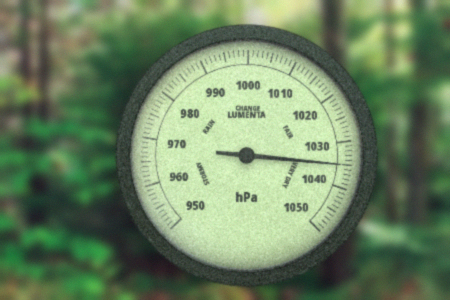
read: 1035; hPa
